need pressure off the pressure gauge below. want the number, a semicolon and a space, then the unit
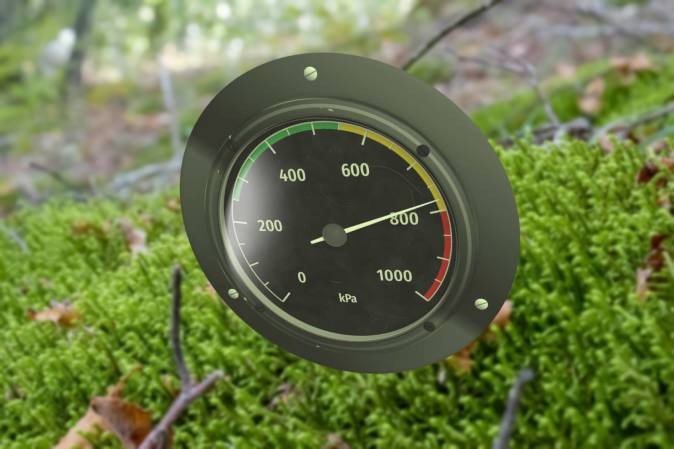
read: 775; kPa
